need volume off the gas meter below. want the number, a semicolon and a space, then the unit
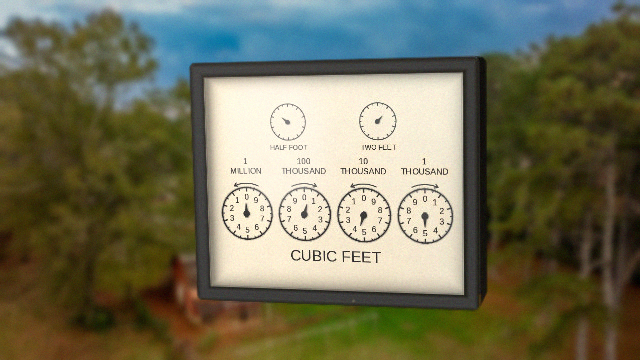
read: 4500; ft³
